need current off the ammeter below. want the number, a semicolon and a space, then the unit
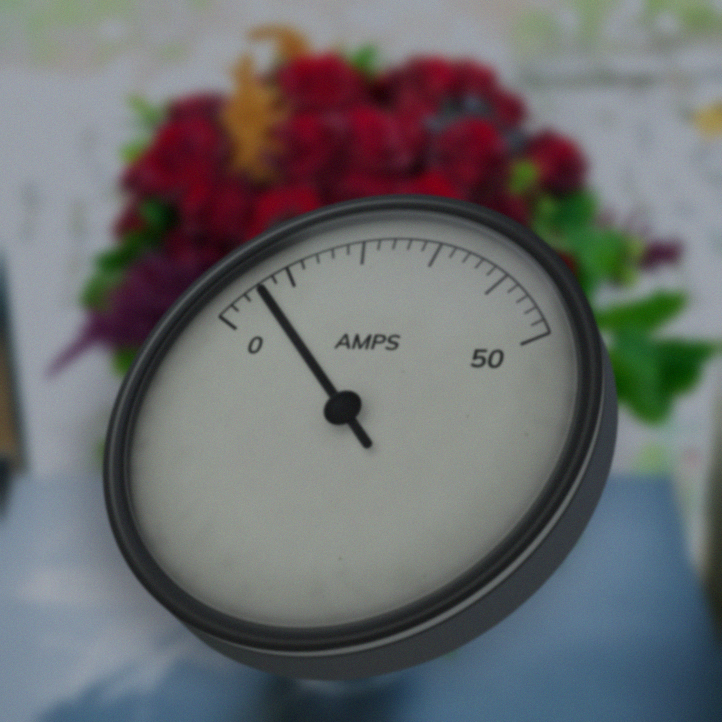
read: 6; A
